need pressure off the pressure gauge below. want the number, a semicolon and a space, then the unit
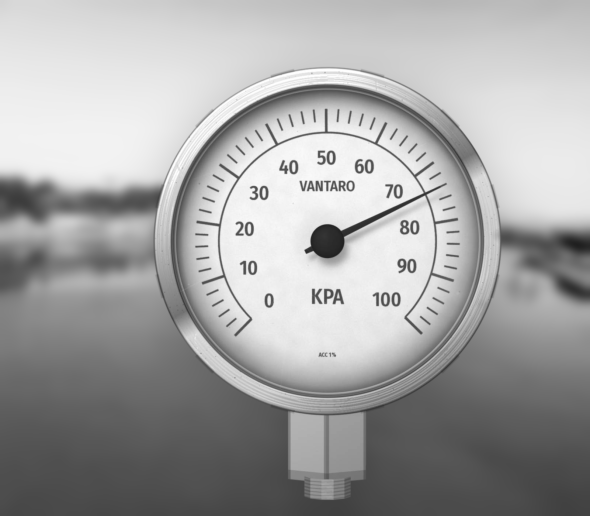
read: 74; kPa
